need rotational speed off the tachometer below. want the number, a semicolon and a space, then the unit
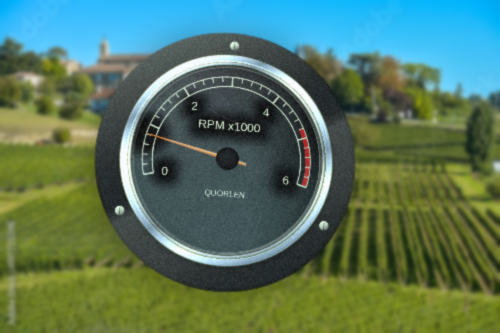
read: 800; rpm
